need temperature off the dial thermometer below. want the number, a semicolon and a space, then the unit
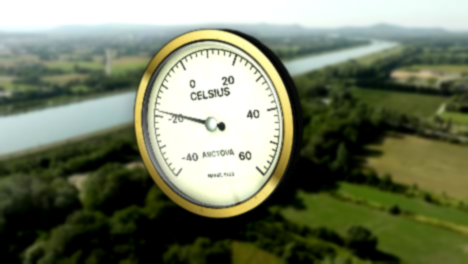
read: -18; °C
